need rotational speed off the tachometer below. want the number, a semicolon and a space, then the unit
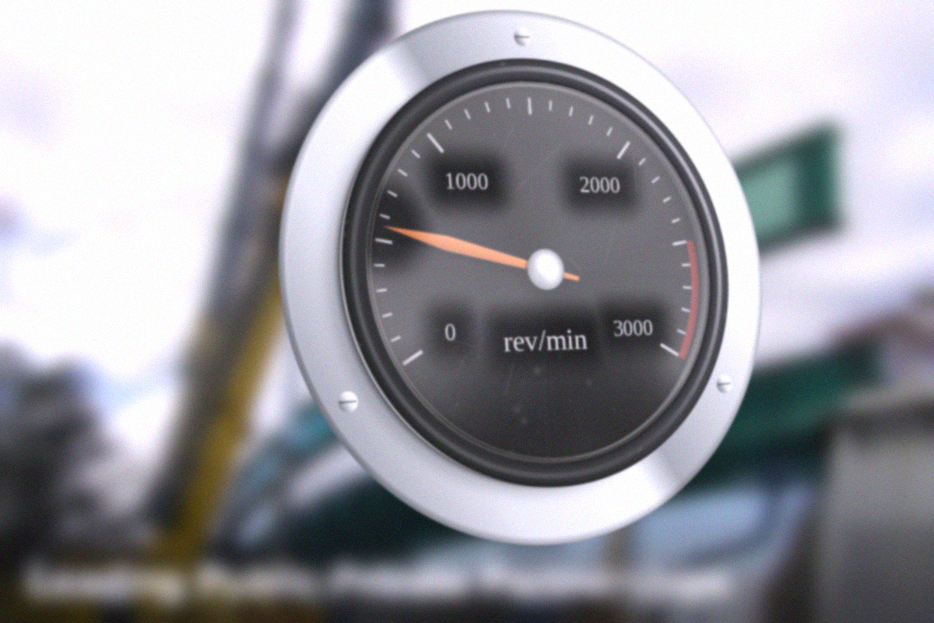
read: 550; rpm
